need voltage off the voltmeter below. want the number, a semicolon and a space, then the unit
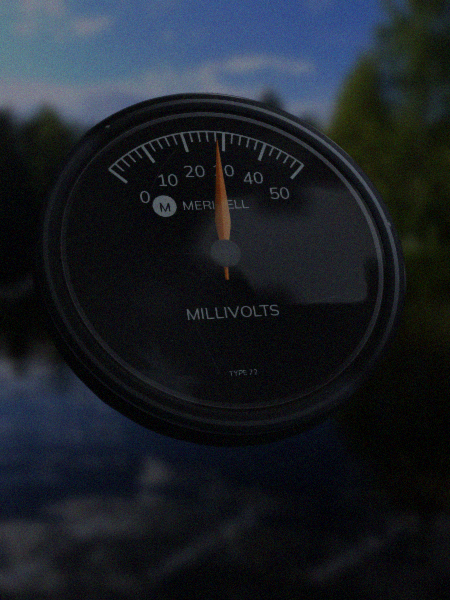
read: 28; mV
